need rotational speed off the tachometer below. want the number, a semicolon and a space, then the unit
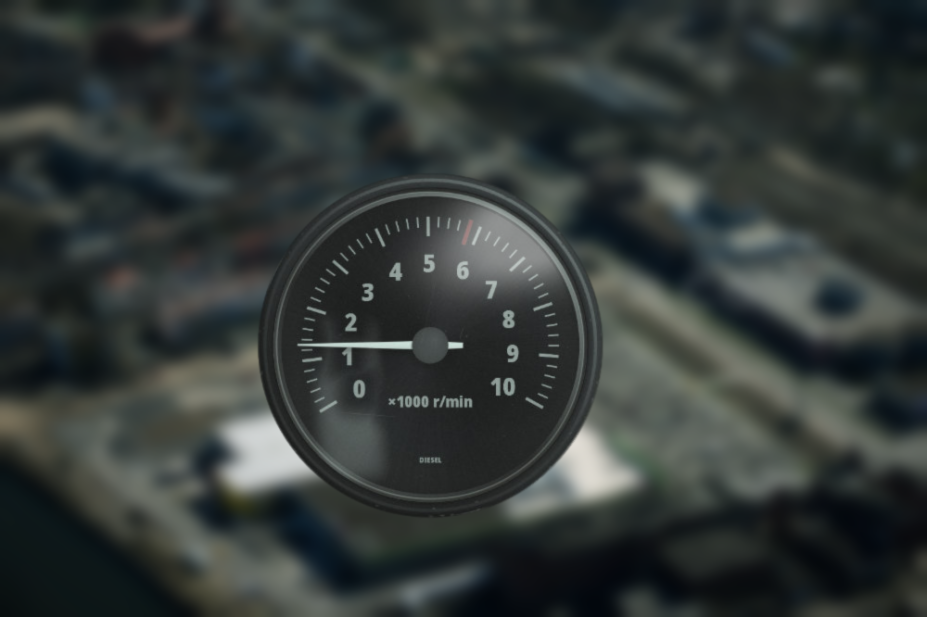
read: 1300; rpm
